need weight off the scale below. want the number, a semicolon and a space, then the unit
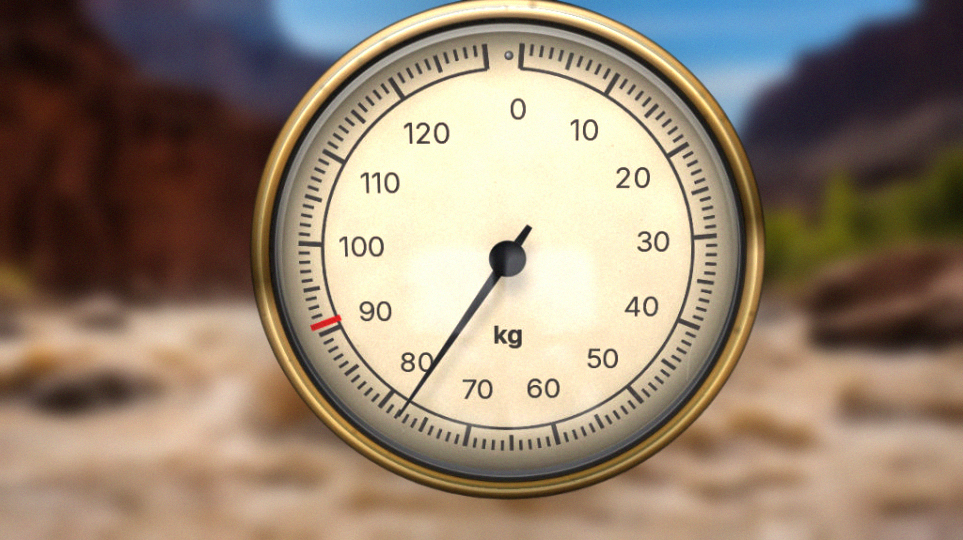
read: 78; kg
